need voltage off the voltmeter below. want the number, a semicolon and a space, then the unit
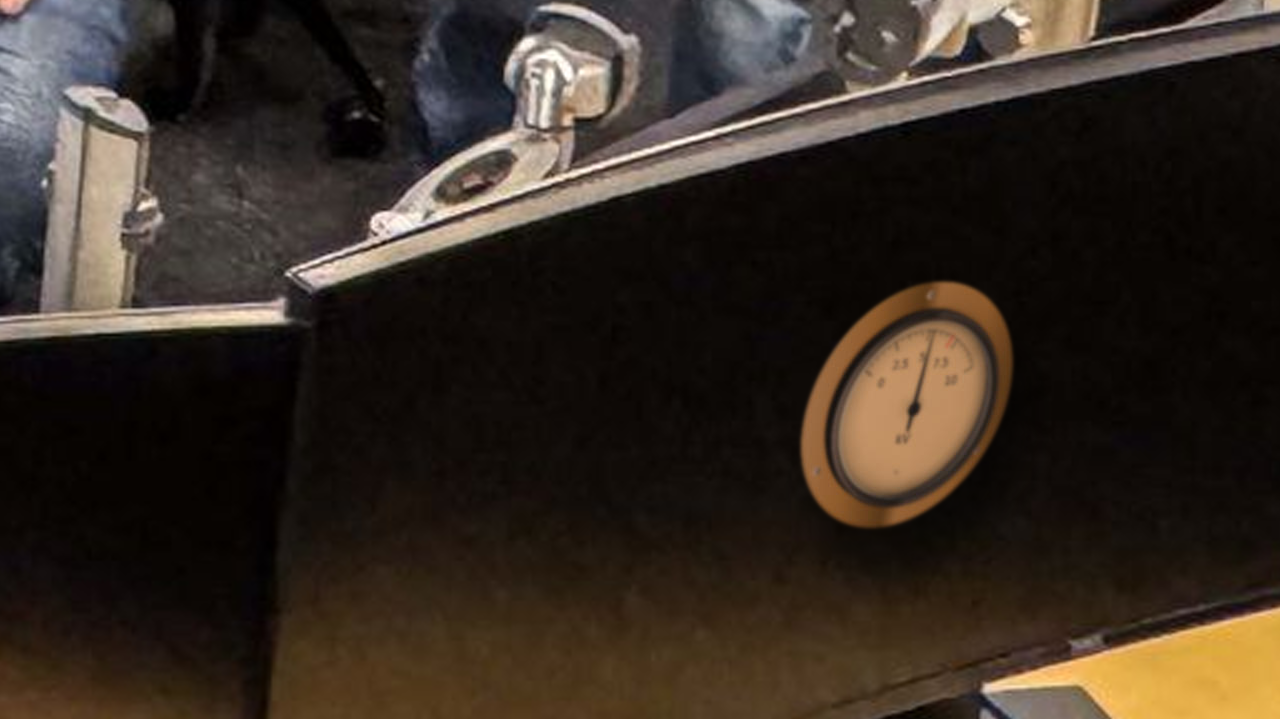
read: 5; kV
